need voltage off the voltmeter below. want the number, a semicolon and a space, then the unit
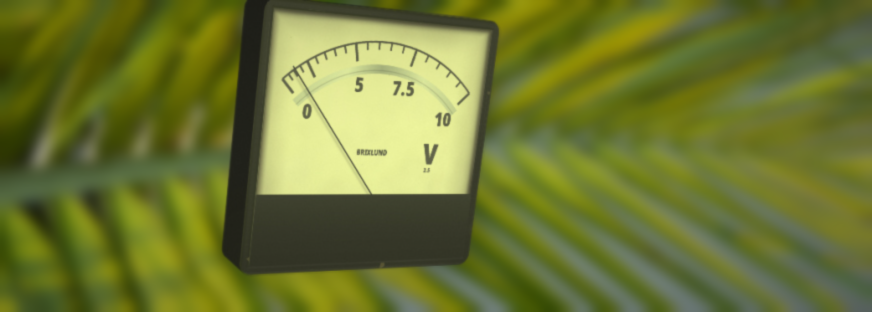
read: 1.5; V
